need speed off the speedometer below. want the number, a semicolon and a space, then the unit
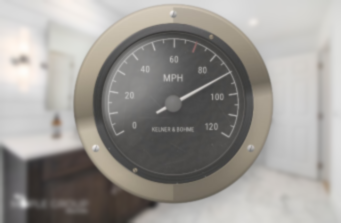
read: 90; mph
